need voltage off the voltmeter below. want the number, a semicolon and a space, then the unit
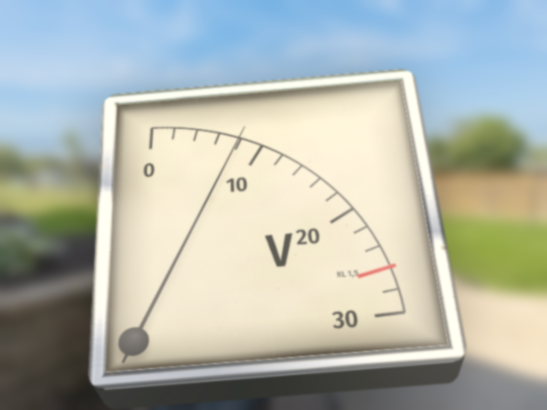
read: 8; V
